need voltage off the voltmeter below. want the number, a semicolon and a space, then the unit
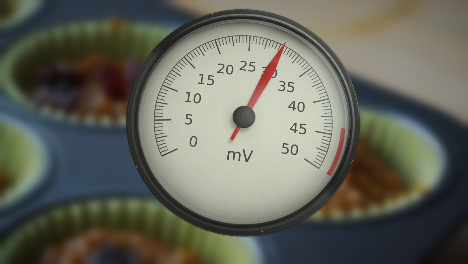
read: 30; mV
